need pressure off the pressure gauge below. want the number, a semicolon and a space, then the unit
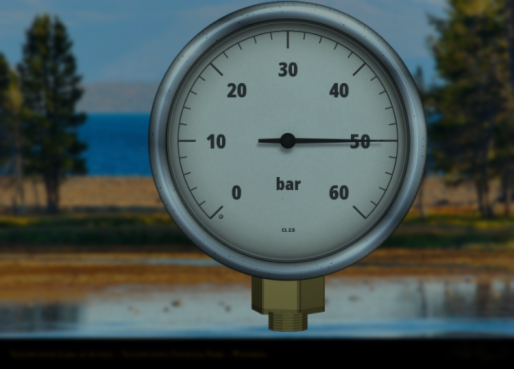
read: 50; bar
